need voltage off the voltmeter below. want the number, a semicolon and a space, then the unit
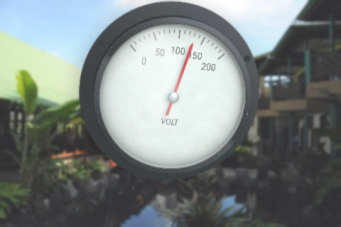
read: 130; V
